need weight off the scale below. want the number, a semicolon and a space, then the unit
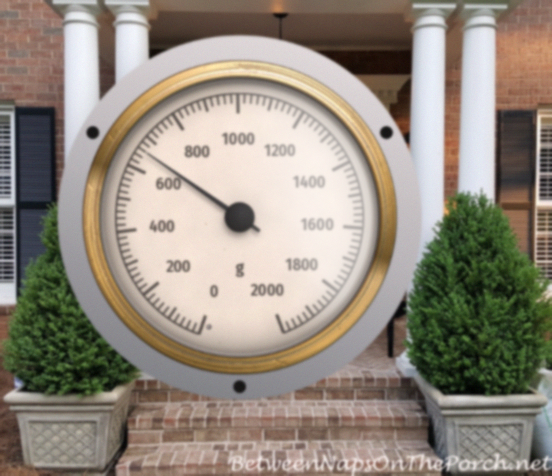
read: 660; g
